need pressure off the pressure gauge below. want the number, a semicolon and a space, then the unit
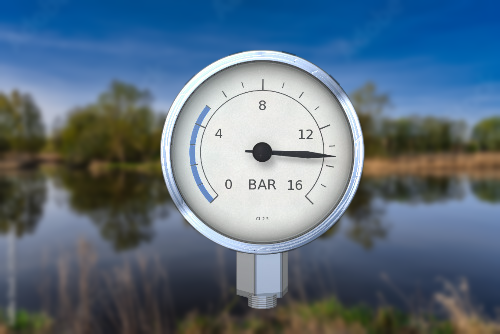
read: 13.5; bar
